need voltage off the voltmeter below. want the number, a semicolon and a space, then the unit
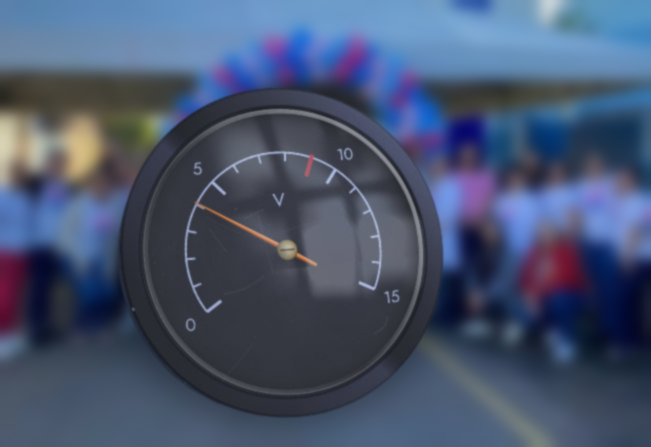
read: 4; V
